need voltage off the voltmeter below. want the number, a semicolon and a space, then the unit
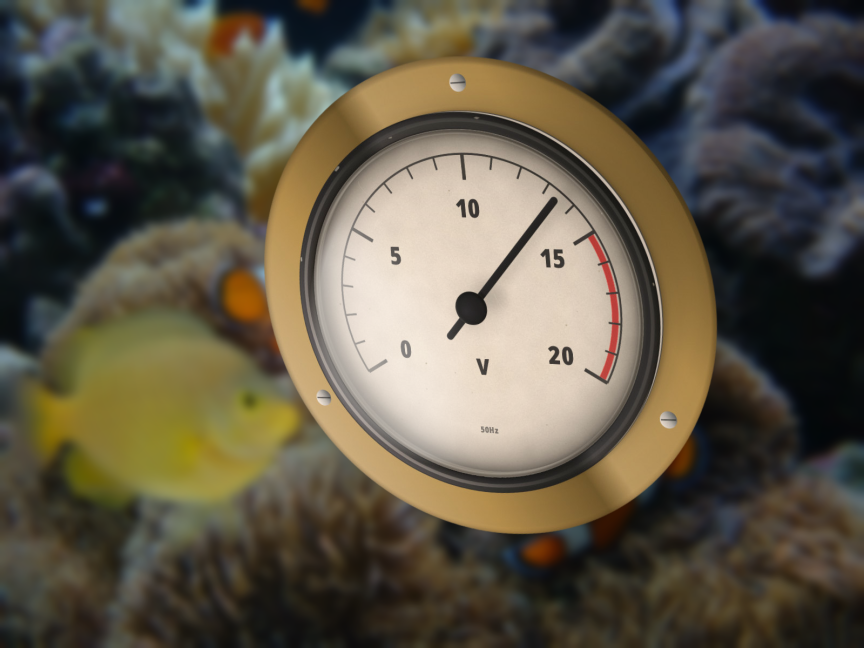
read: 13.5; V
